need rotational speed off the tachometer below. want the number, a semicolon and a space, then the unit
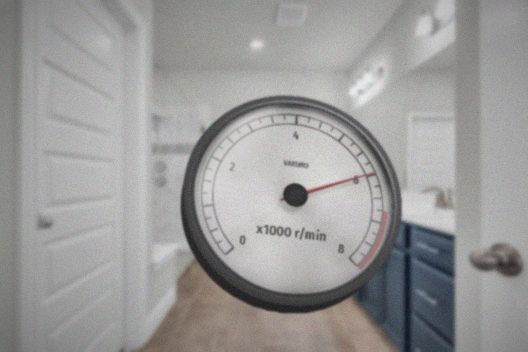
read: 6000; rpm
